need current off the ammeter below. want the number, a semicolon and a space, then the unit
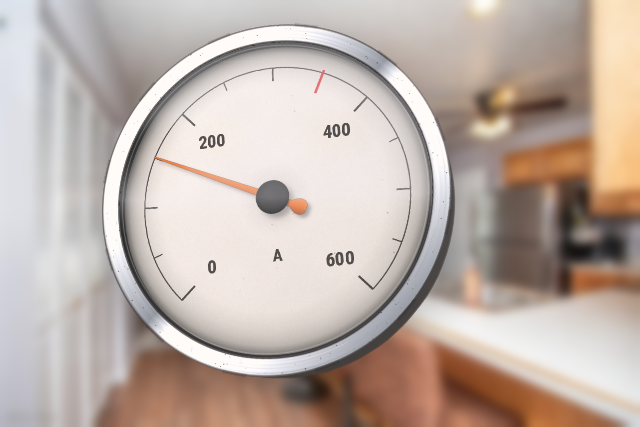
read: 150; A
